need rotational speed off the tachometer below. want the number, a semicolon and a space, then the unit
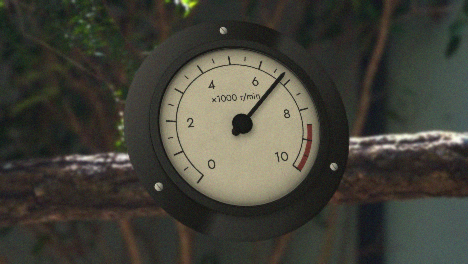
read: 6750; rpm
